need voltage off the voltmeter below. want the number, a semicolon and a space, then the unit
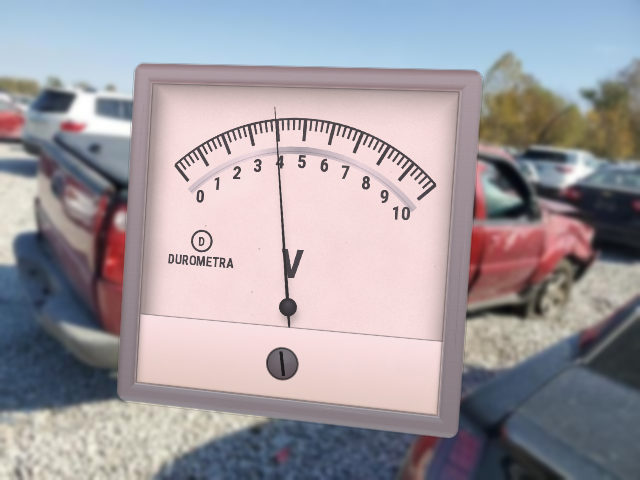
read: 4; V
